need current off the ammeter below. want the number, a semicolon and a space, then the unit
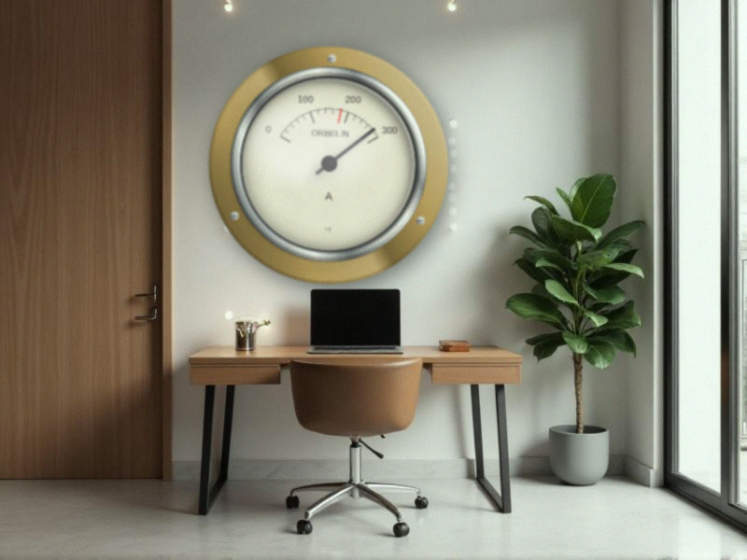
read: 280; A
